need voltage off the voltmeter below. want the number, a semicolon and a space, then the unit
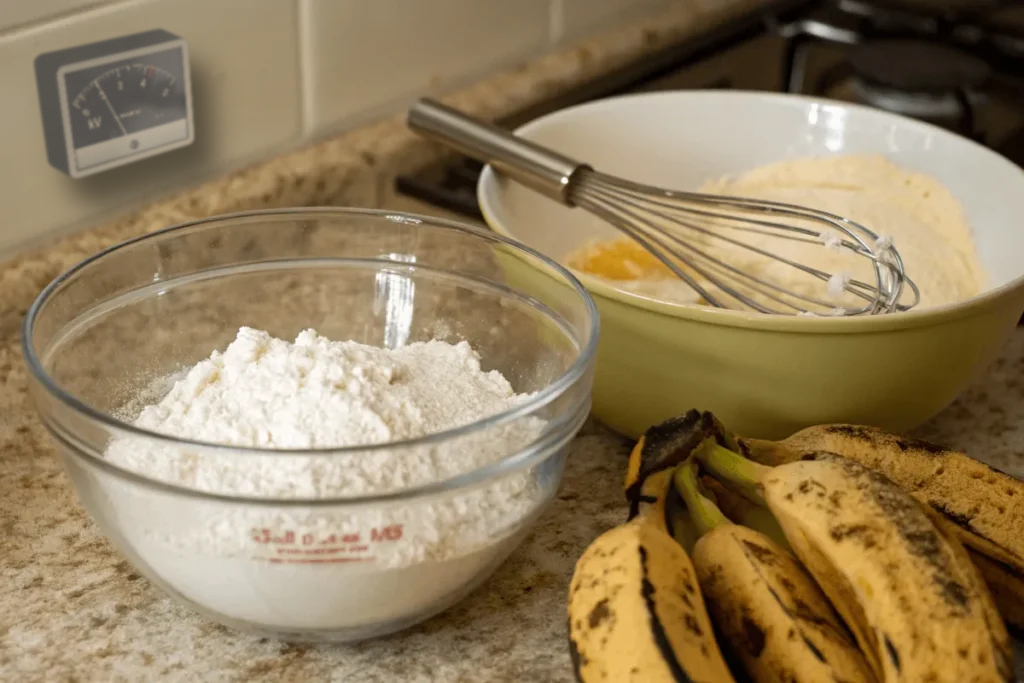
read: 2; kV
